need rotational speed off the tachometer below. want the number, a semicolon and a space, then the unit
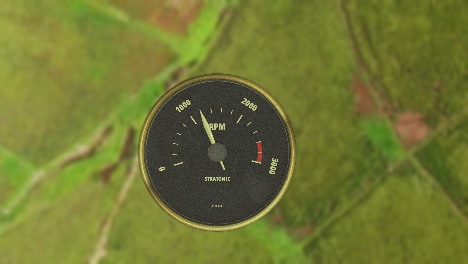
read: 1200; rpm
